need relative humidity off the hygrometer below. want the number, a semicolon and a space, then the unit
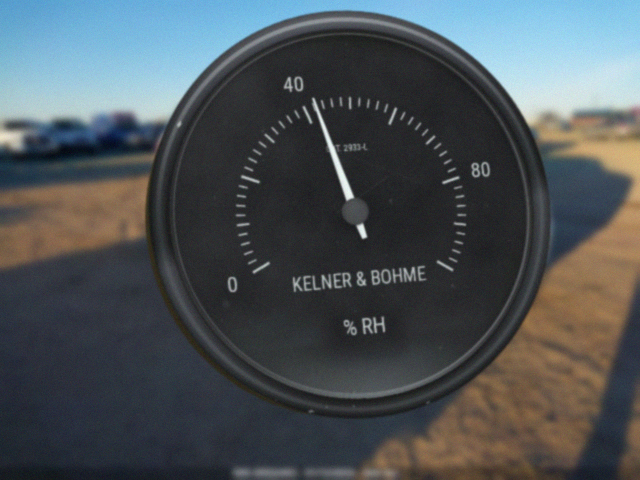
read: 42; %
